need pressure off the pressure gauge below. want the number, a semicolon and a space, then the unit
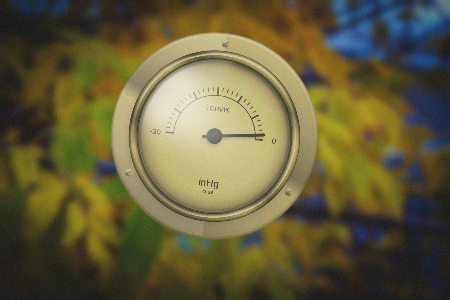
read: -1; inHg
